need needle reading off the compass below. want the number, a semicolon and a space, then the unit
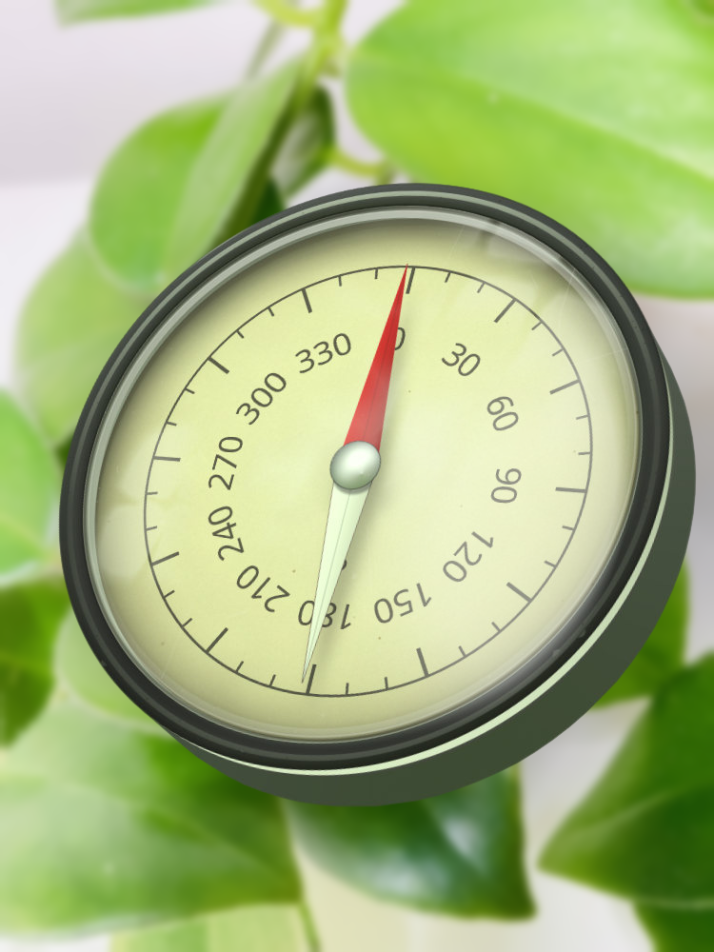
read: 0; °
